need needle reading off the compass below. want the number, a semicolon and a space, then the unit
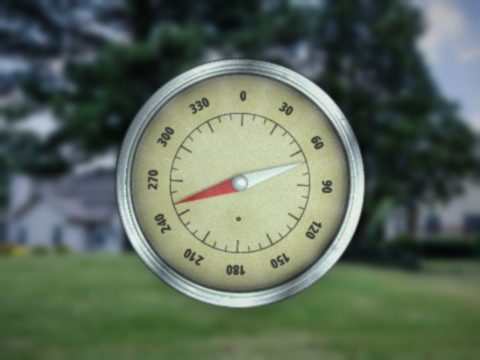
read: 250; °
